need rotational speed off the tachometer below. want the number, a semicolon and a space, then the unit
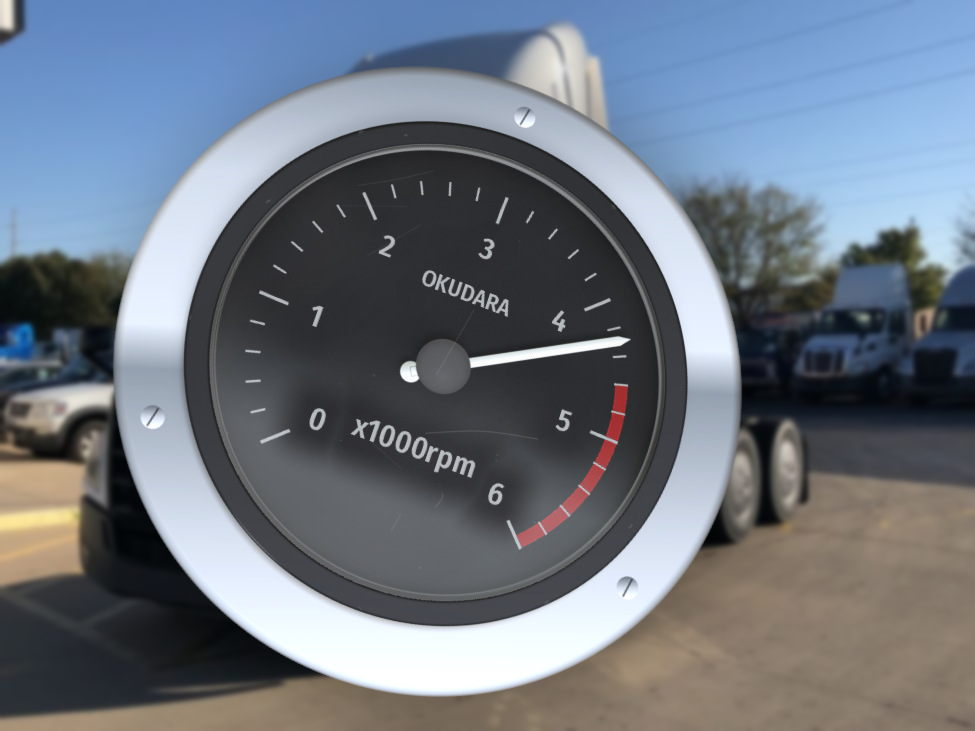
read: 4300; rpm
